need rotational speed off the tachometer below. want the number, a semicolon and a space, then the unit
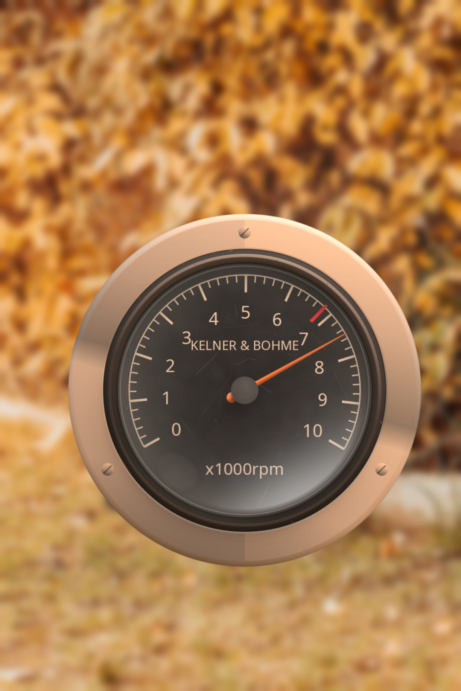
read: 7500; rpm
